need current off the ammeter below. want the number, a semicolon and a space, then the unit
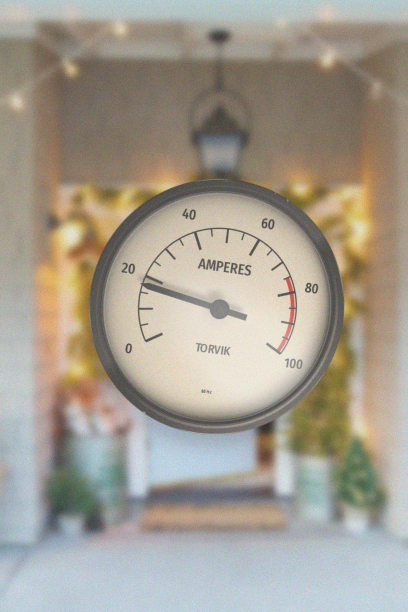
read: 17.5; A
